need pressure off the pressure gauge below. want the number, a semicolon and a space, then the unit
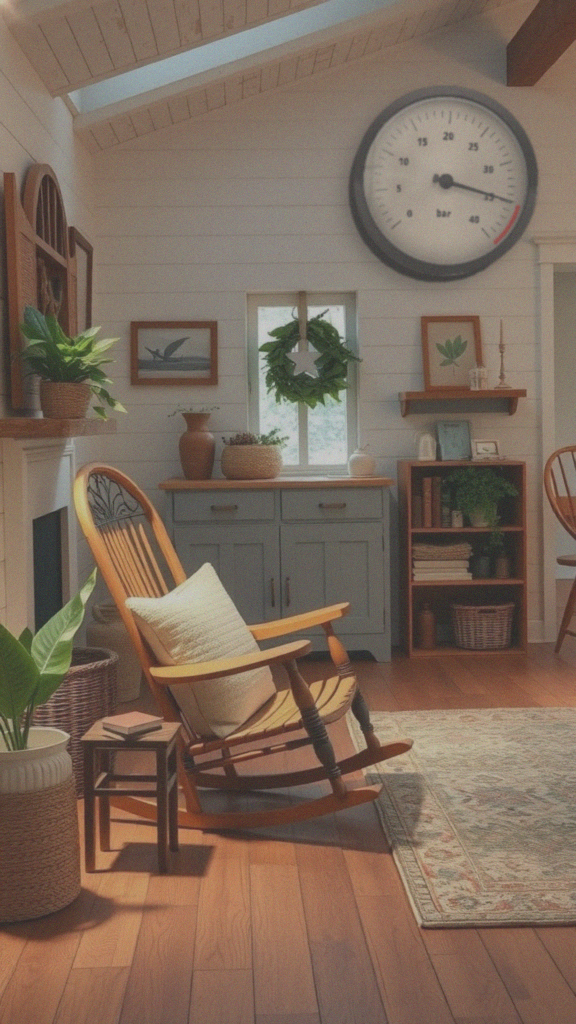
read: 35; bar
